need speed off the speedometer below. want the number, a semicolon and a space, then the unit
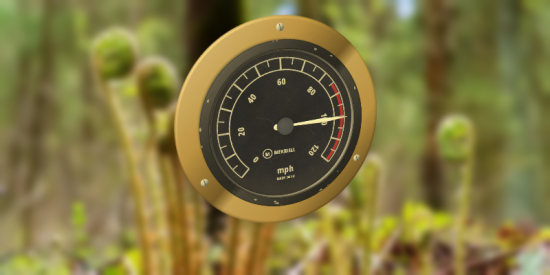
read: 100; mph
